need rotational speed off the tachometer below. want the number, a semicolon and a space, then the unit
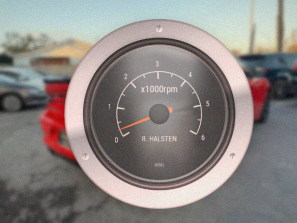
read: 250; rpm
